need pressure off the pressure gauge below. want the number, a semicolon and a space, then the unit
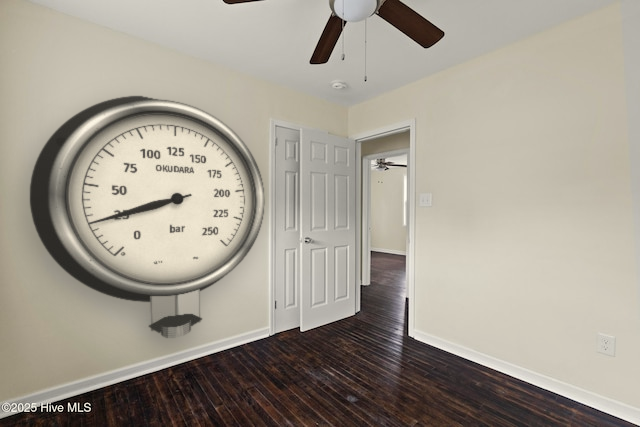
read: 25; bar
